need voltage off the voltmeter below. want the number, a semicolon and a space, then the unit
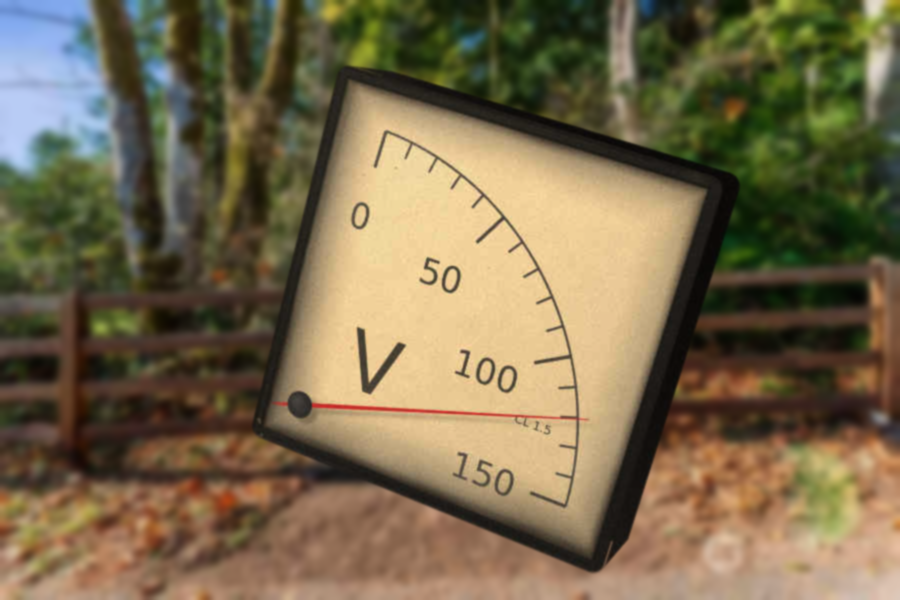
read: 120; V
